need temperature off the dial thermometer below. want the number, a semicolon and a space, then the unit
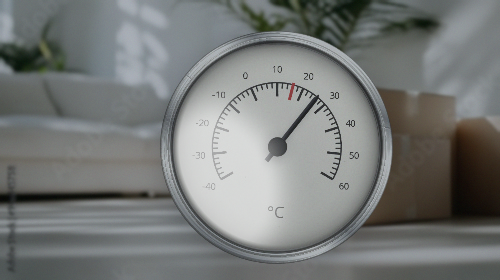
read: 26; °C
